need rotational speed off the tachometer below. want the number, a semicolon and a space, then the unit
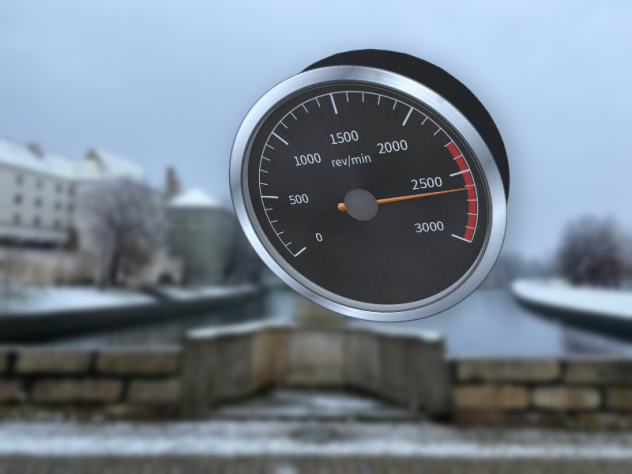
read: 2600; rpm
